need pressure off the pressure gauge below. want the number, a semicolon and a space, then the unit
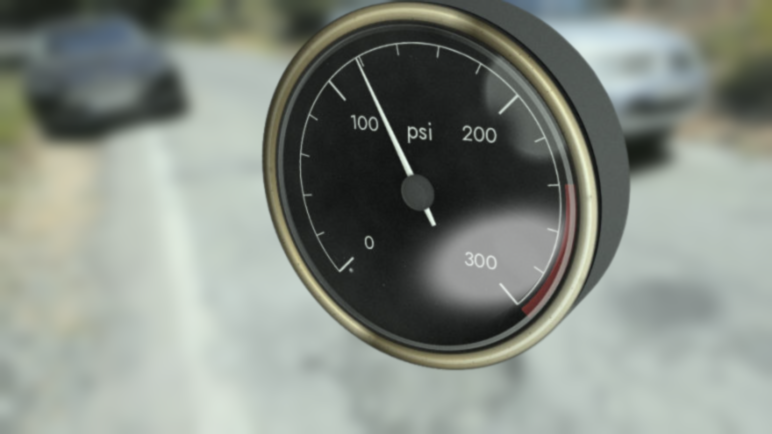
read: 120; psi
